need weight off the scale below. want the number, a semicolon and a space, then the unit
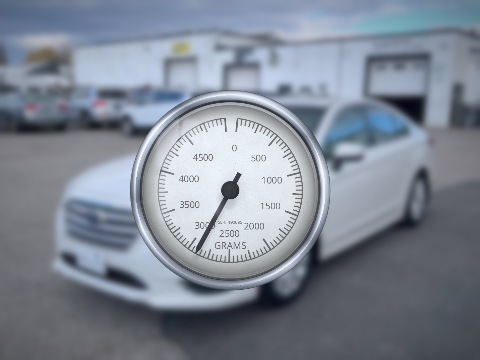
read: 2900; g
